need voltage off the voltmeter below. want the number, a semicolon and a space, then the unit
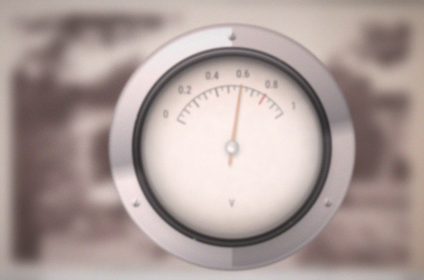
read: 0.6; V
